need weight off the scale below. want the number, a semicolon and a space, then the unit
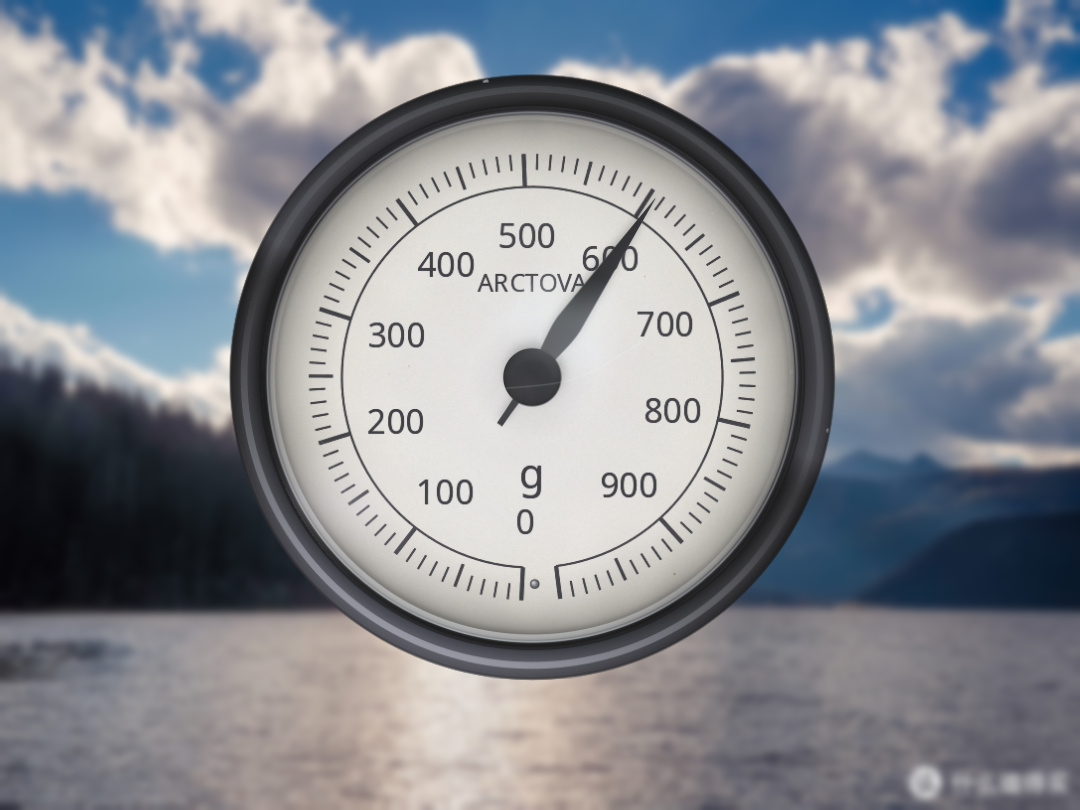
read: 605; g
